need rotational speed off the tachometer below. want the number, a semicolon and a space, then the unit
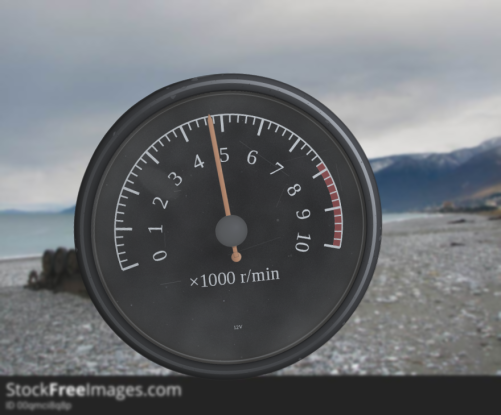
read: 4700; rpm
